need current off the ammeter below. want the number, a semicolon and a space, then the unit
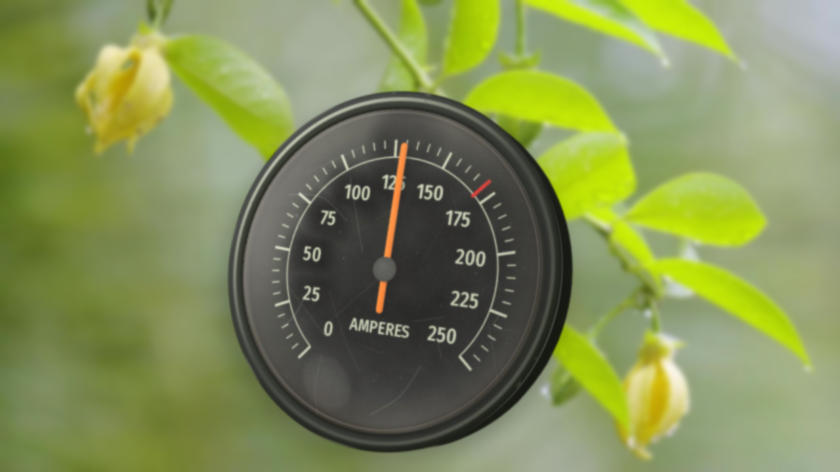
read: 130; A
